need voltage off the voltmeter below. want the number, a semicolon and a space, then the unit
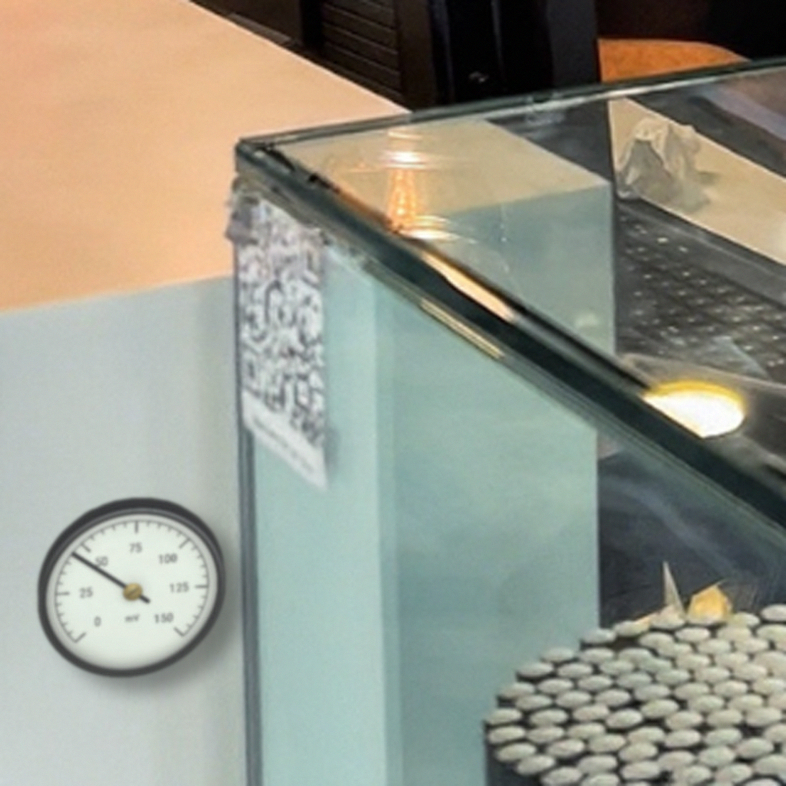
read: 45; mV
